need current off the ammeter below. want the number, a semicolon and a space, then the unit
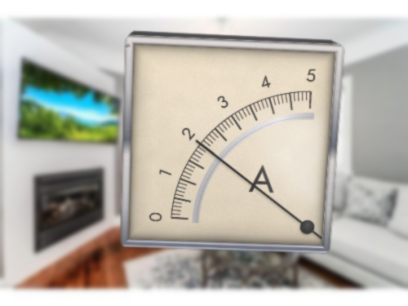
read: 2; A
